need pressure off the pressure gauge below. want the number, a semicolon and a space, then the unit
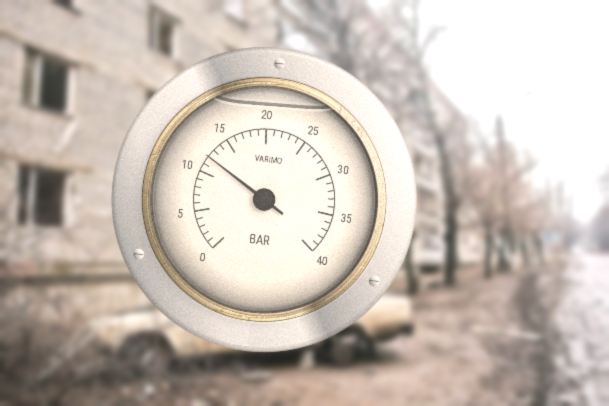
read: 12; bar
